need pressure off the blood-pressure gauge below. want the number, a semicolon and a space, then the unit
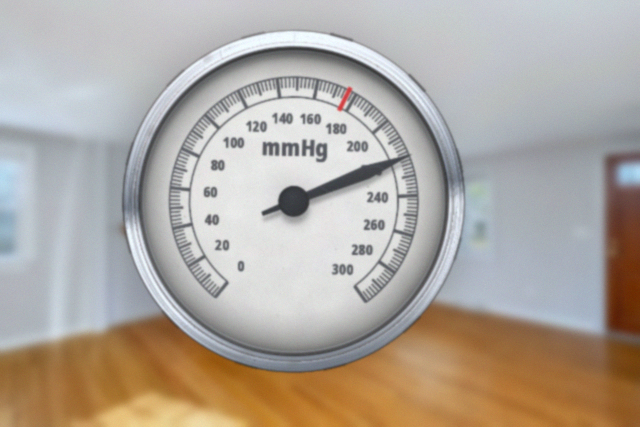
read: 220; mmHg
